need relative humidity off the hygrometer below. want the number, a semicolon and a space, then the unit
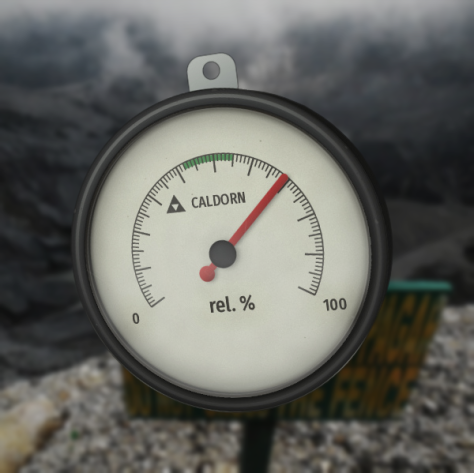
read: 69; %
